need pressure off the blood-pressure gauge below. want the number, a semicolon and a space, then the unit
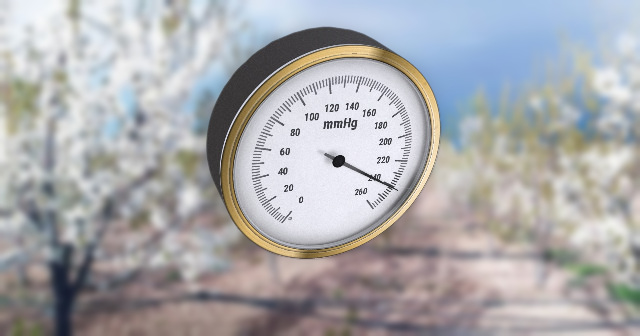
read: 240; mmHg
